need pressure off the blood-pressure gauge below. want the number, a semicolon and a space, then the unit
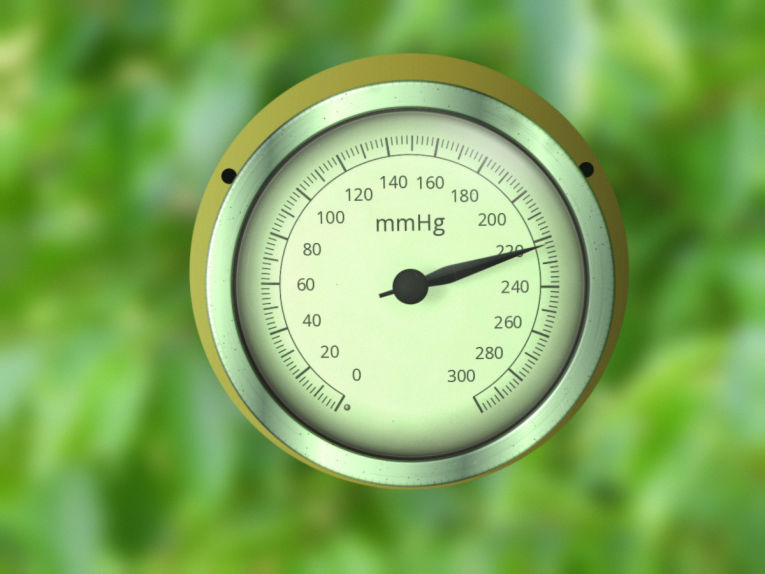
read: 222; mmHg
